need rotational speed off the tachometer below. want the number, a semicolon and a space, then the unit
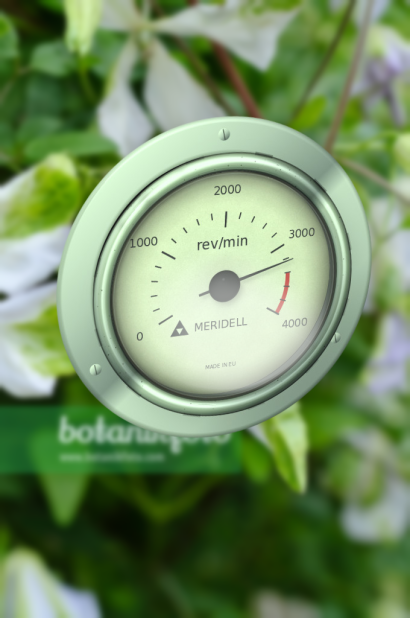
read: 3200; rpm
